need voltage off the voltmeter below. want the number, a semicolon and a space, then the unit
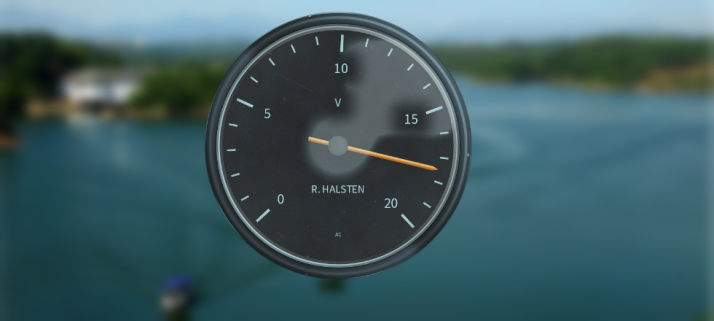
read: 17.5; V
